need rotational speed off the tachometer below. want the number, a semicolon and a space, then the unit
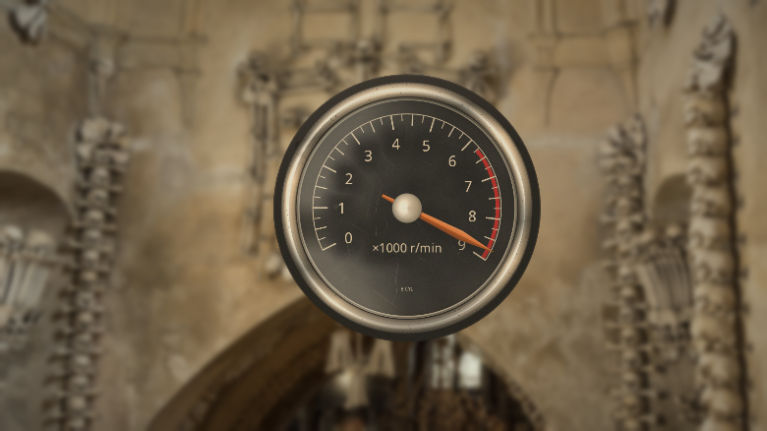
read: 8750; rpm
